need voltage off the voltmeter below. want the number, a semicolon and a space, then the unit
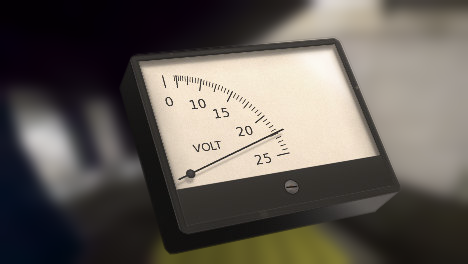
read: 22.5; V
